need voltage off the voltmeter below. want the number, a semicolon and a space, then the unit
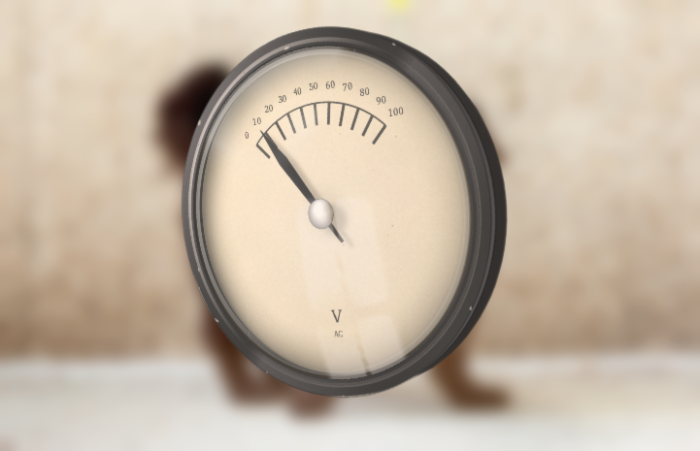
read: 10; V
